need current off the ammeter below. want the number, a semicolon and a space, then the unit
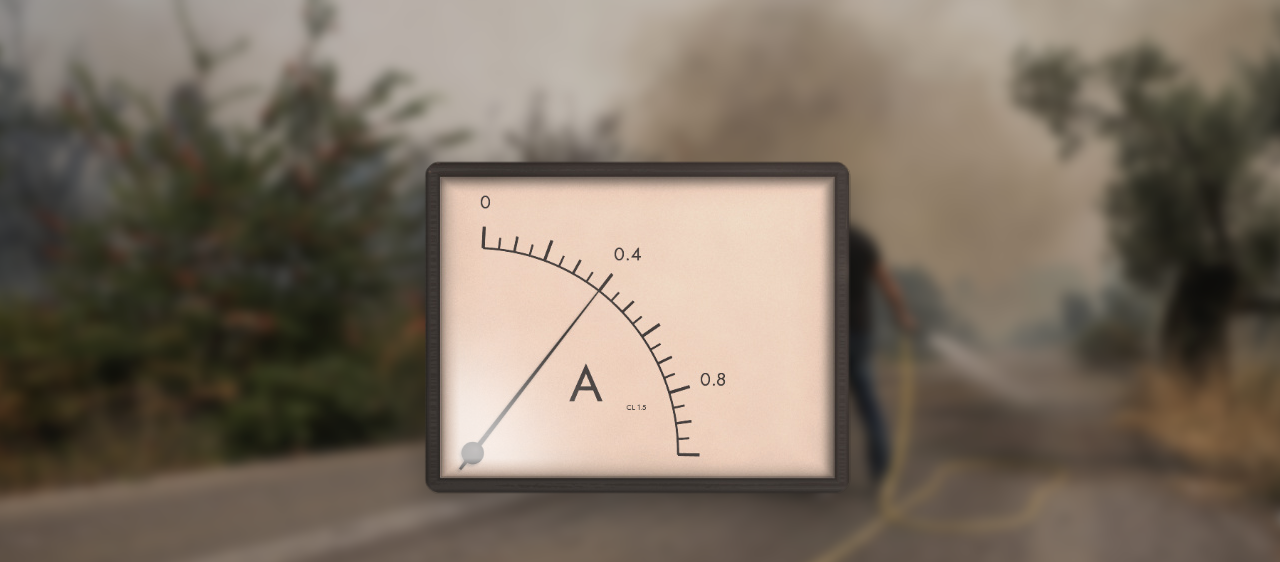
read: 0.4; A
